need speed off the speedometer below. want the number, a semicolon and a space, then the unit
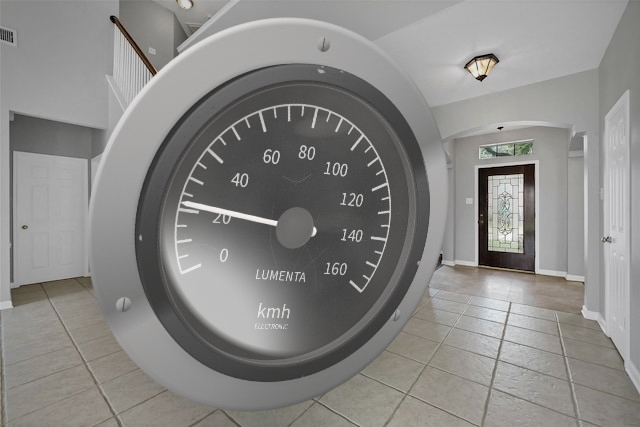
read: 22.5; km/h
